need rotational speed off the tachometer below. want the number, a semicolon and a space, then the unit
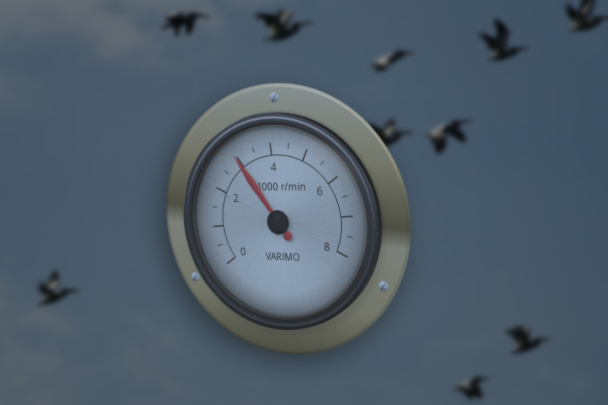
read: 3000; rpm
